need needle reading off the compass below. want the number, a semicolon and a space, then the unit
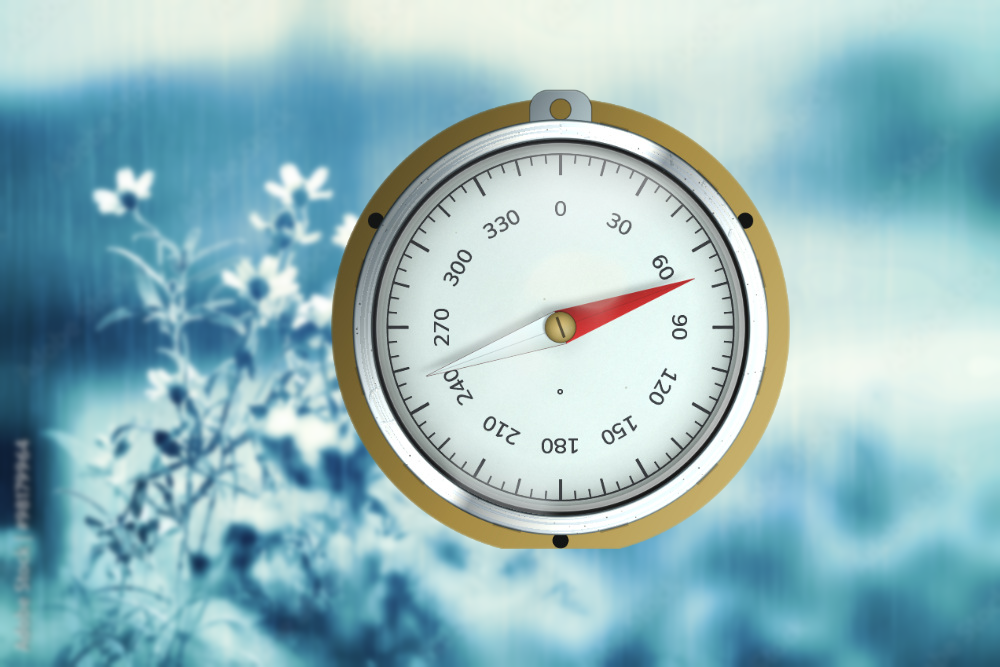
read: 70; °
